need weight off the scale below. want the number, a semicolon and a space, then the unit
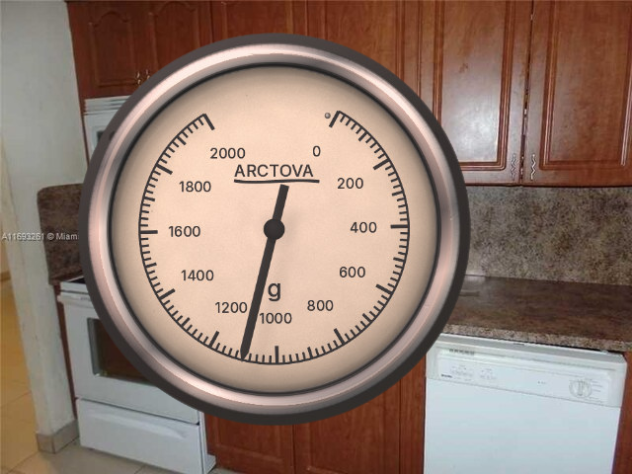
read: 1100; g
